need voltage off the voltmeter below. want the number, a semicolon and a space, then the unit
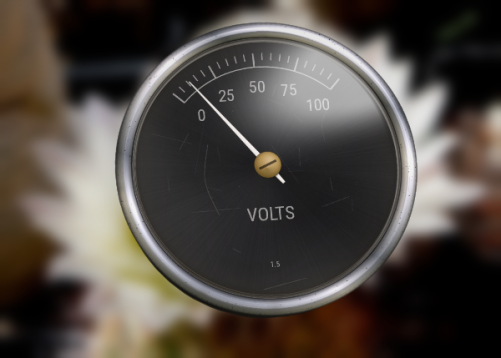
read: 10; V
